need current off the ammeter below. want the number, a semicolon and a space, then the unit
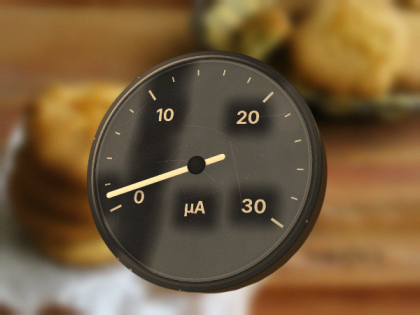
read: 1; µA
